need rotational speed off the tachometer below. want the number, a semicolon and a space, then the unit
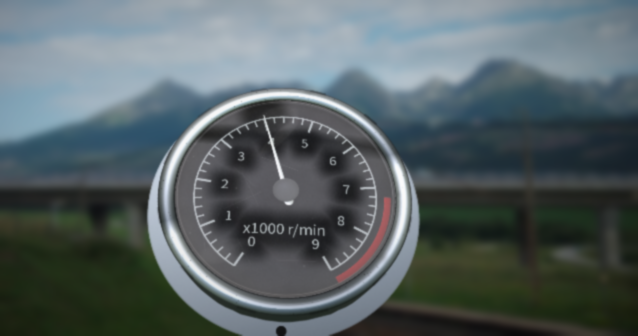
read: 4000; rpm
